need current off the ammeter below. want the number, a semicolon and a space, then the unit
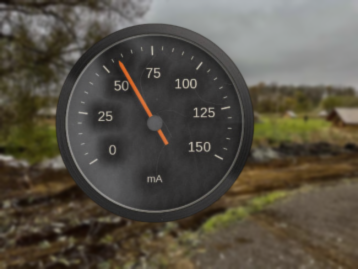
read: 57.5; mA
